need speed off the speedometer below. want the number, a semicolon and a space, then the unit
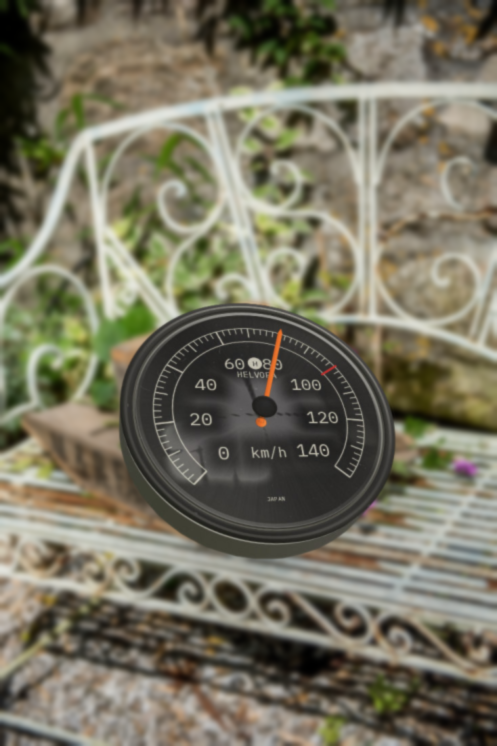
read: 80; km/h
